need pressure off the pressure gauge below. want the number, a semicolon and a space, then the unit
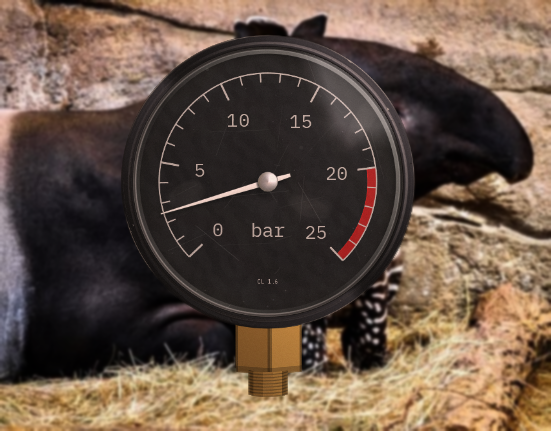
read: 2.5; bar
